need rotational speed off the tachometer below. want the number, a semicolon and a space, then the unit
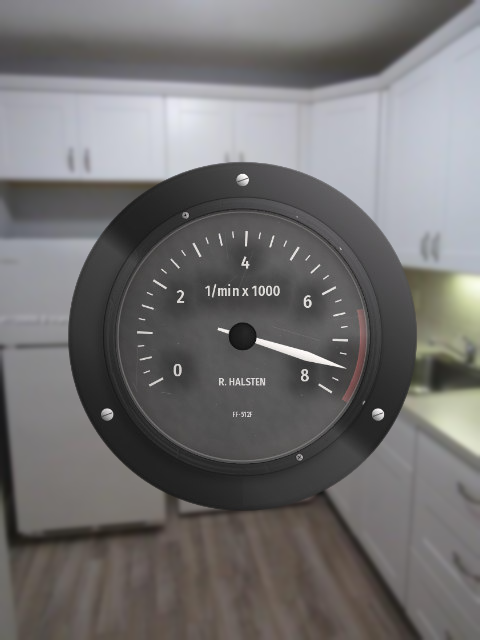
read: 7500; rpm
